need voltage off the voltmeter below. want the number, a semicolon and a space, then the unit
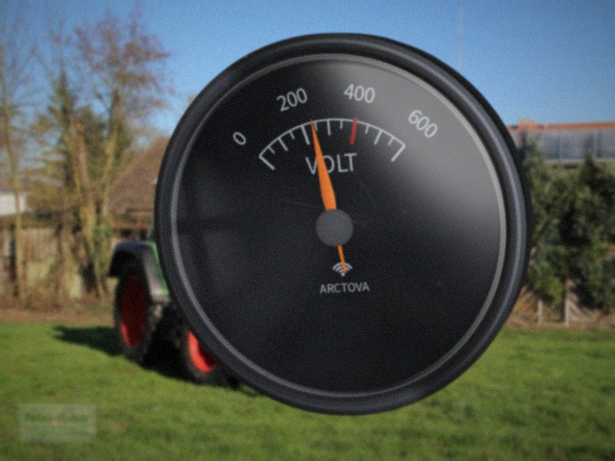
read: 250; V
